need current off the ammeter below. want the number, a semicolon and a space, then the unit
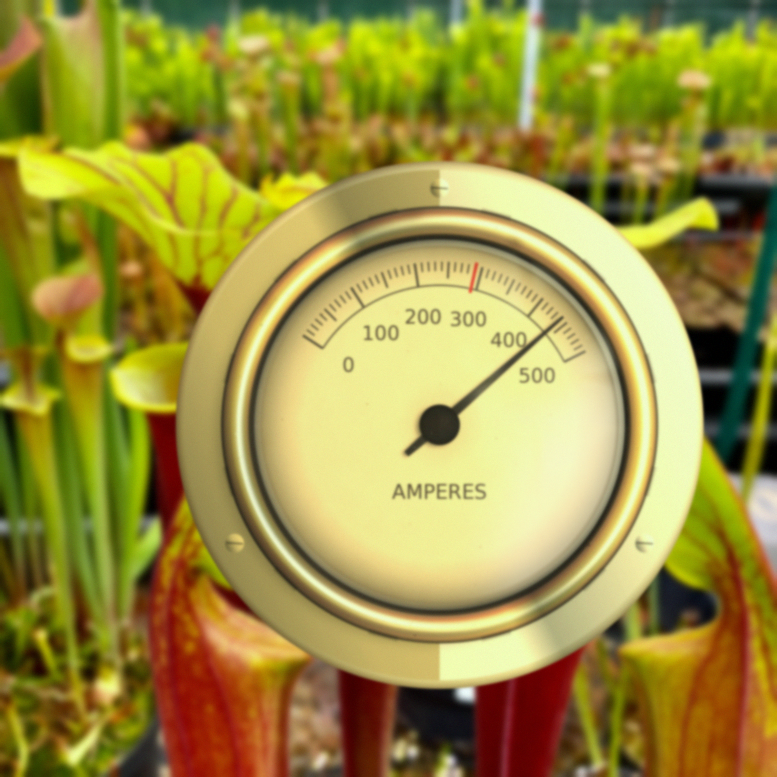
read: 440; A
